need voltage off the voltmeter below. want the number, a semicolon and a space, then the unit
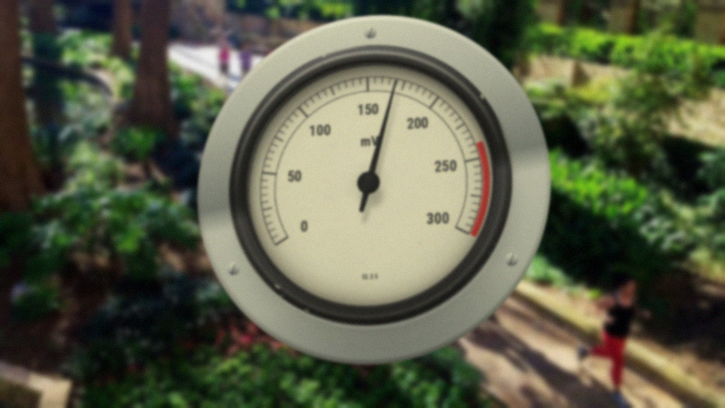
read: 170; mV
